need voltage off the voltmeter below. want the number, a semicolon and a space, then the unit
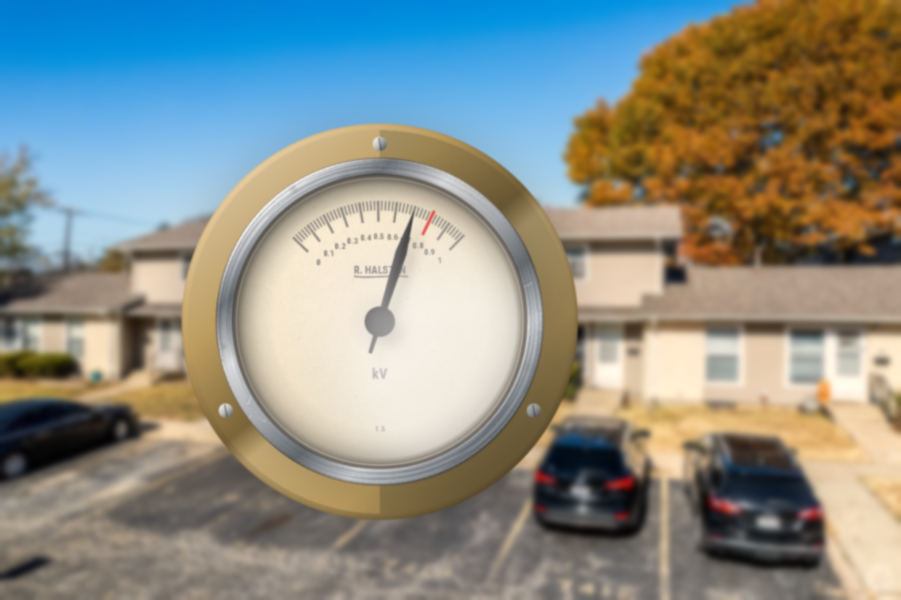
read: 0.7; kV
